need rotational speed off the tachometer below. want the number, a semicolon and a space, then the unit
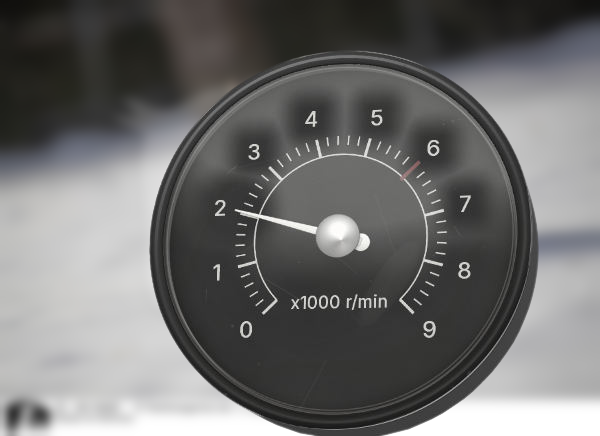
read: 2000; rpm
